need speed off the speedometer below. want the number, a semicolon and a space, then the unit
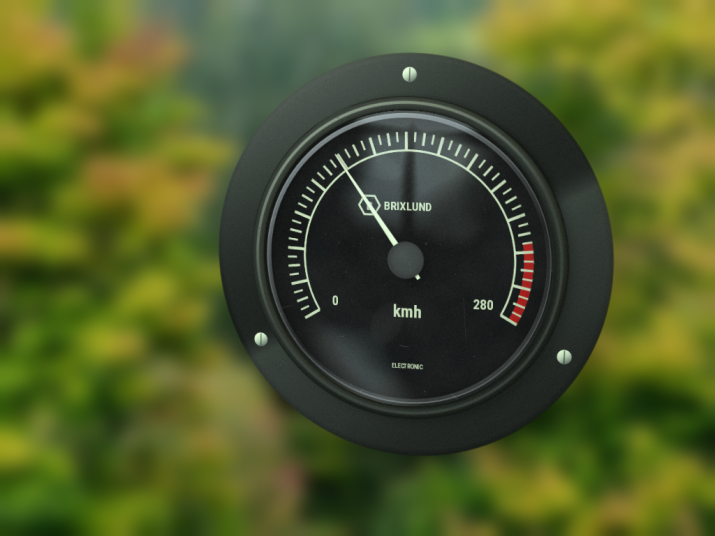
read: 100; km/h
